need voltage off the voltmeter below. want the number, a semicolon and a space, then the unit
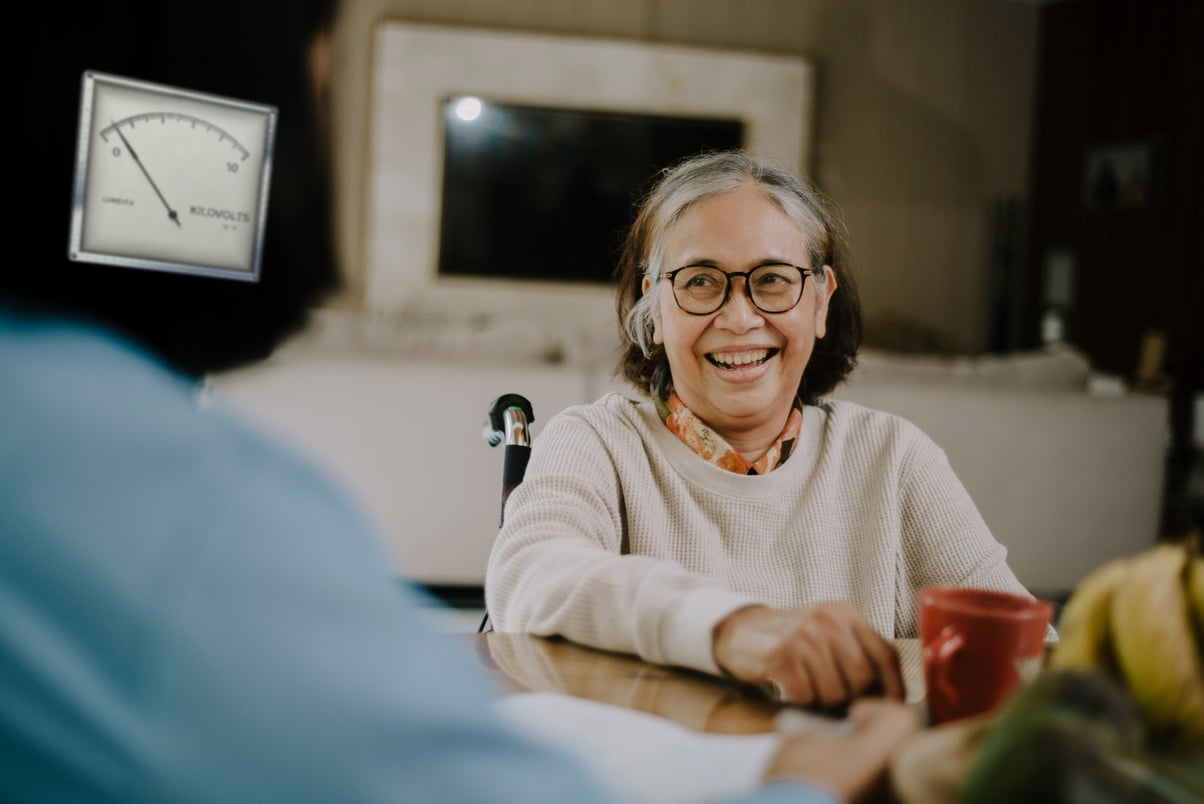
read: 1; kV
